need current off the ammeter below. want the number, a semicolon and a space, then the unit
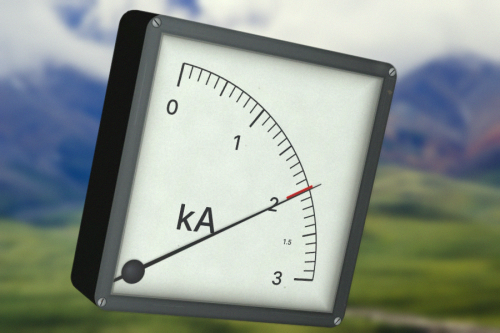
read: 2; kA
